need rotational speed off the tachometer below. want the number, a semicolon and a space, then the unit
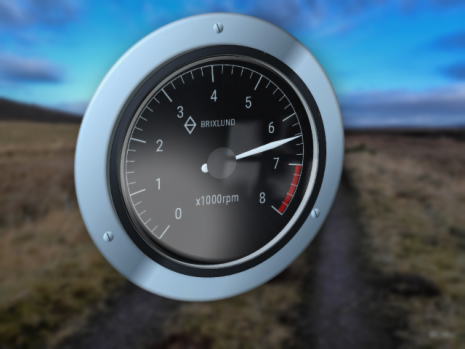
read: 6400; rpm
